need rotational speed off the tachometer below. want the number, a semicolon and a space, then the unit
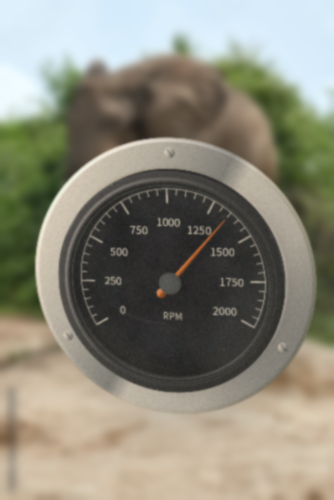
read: 1350; rpm
